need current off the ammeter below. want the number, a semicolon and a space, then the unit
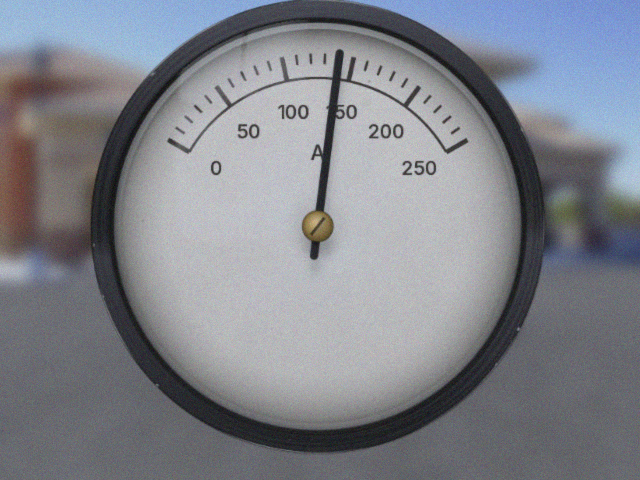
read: 140; A
